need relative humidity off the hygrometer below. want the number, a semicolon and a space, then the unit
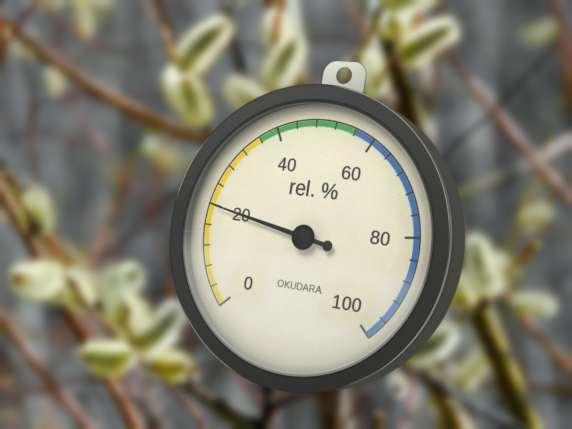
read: 20; %
